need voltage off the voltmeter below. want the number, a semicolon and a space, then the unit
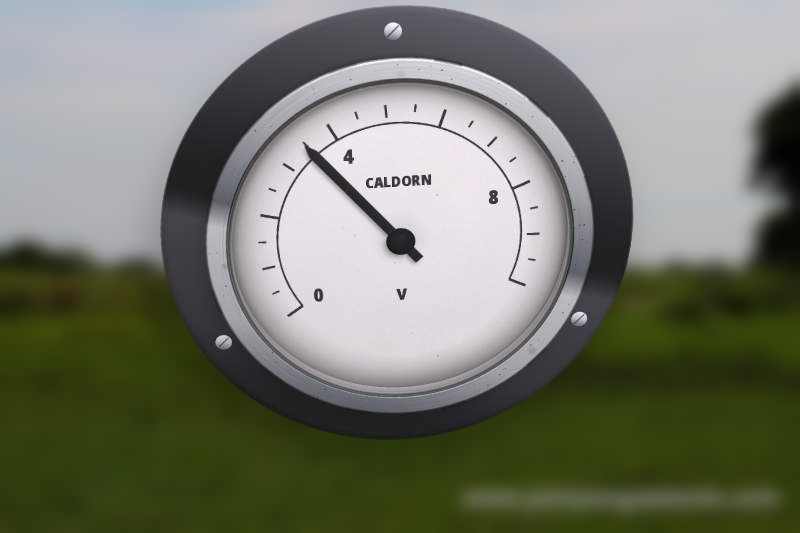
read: 3.5; V
